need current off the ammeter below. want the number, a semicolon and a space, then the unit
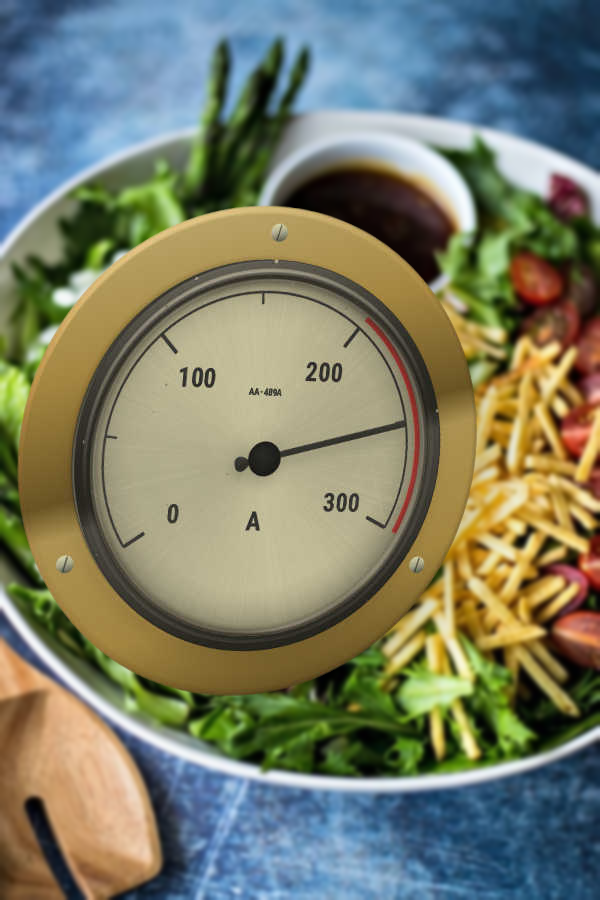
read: 250; A
